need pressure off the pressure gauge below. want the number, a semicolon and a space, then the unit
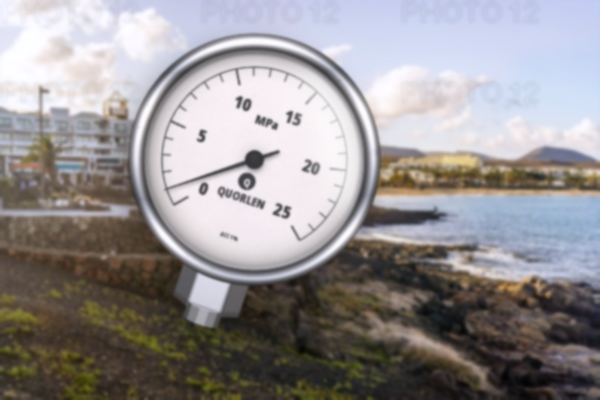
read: 1; MPa
